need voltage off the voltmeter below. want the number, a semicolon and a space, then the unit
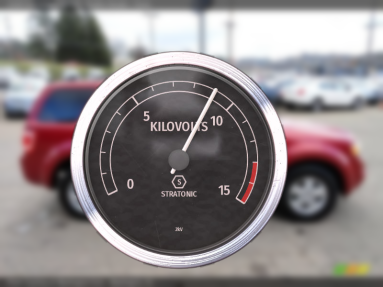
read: 9; kV
